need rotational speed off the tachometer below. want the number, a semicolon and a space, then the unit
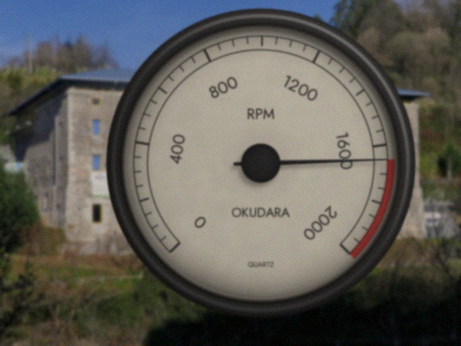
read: 1650; rpm
